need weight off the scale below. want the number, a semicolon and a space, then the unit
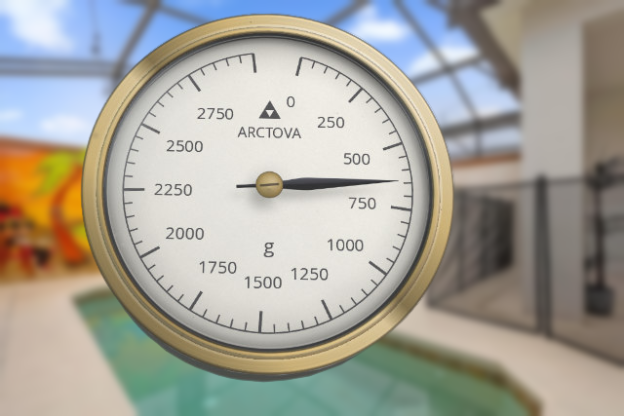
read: 650; g
